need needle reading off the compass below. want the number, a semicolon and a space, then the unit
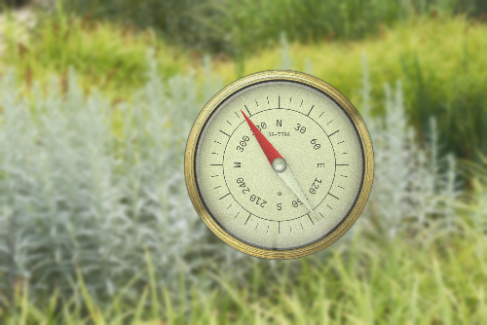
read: 325; °
